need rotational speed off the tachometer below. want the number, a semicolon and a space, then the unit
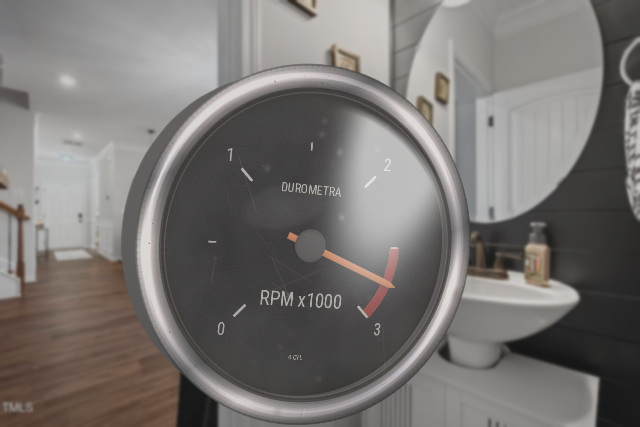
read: 2750; rpm
